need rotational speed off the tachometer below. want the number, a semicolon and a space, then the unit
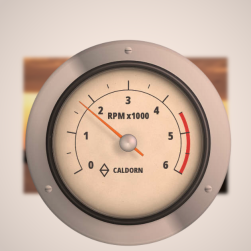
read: 1750; rpm
